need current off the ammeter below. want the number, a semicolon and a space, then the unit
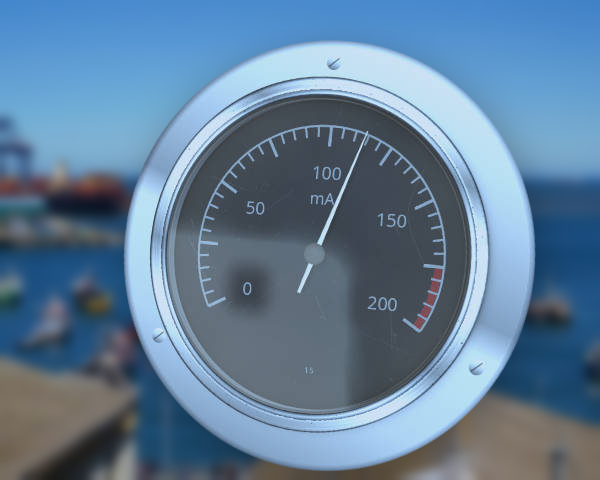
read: 115; mA
